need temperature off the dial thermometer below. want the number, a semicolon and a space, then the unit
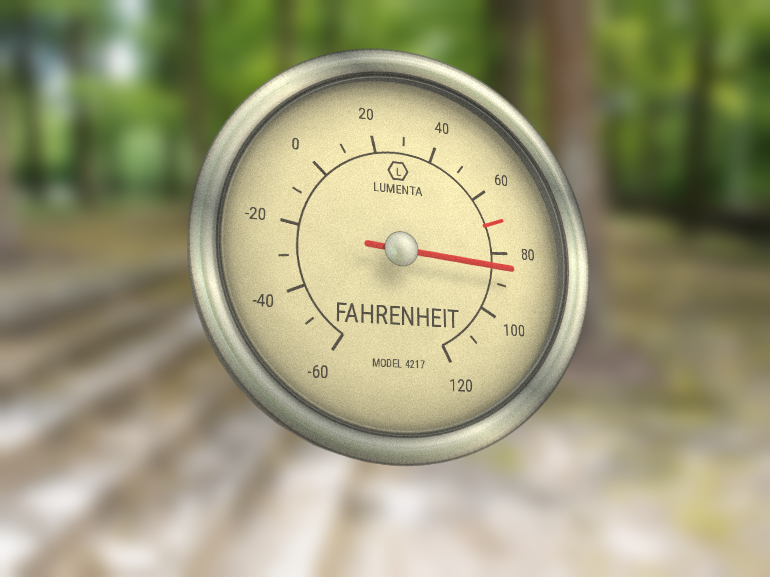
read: 85; °F
